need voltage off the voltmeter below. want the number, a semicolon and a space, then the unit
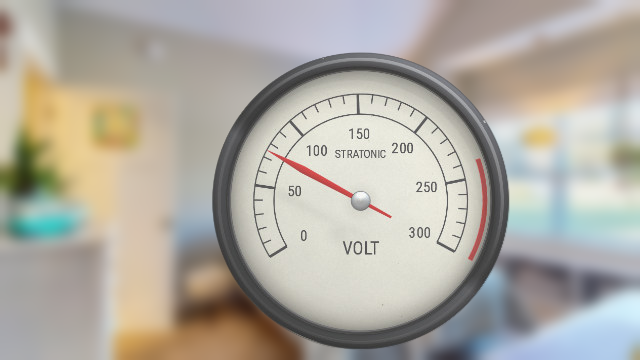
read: 75; V
